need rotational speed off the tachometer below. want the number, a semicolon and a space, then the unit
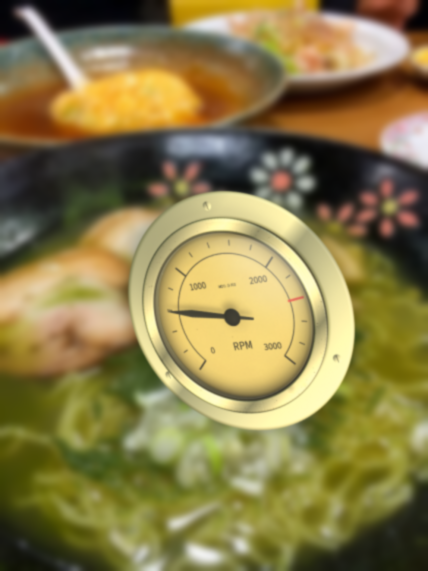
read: 600; rpm
